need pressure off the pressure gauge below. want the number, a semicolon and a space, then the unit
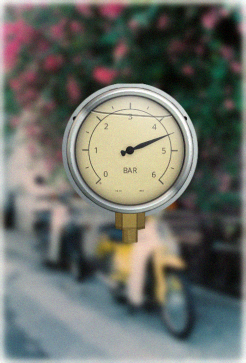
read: 4.5; bar
